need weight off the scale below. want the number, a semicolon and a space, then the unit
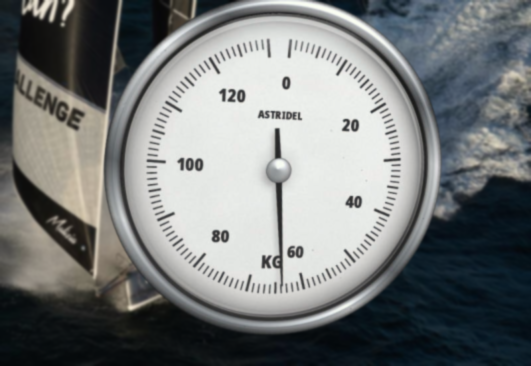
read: 64; kg
